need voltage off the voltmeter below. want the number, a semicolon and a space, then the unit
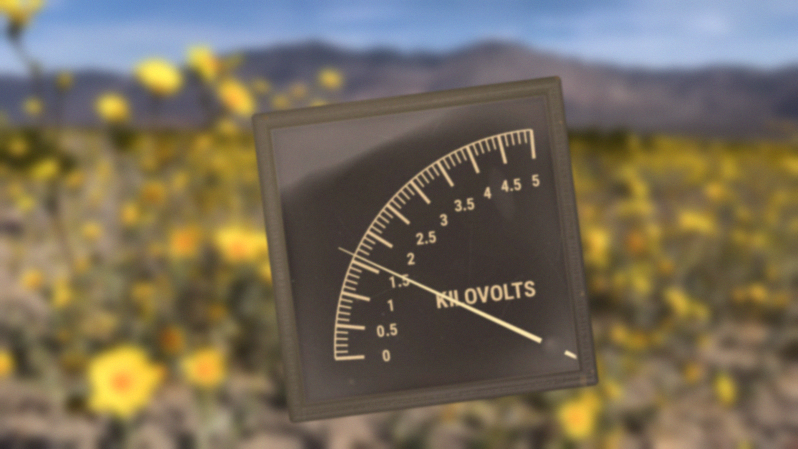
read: 1.6; kV
